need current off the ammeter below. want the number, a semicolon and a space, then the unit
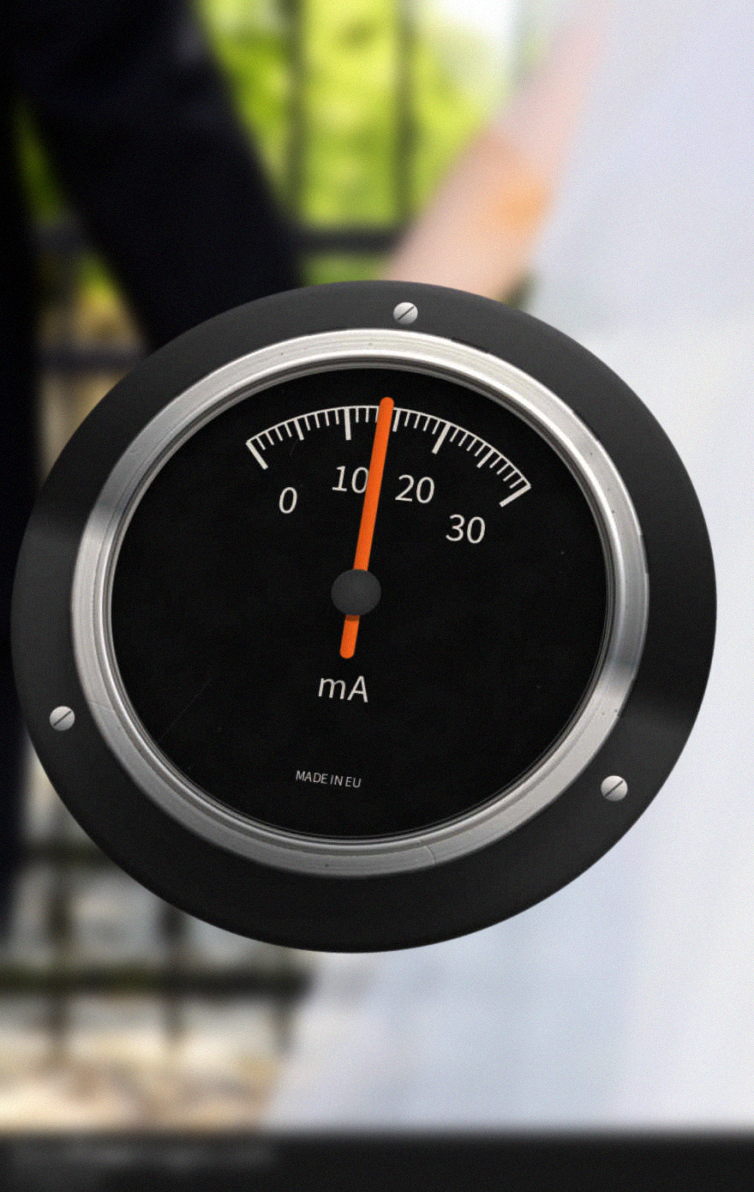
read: 14; mA
